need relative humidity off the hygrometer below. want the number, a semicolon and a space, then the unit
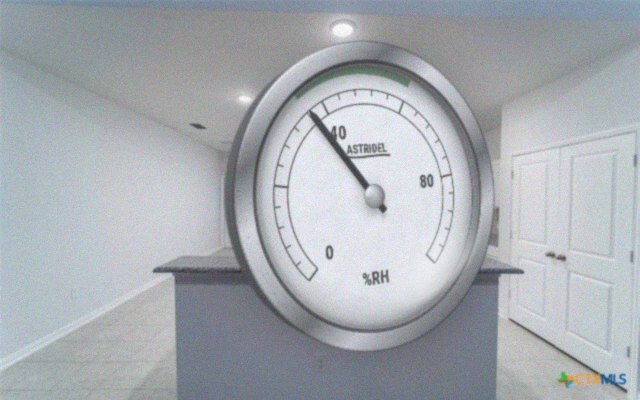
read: 36; %
